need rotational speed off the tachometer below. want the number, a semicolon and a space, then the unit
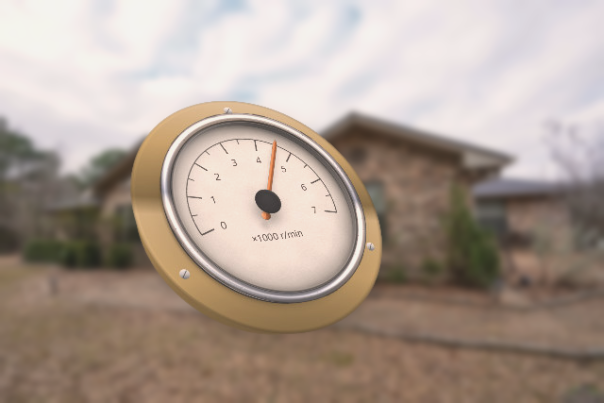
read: 4500; rpm
